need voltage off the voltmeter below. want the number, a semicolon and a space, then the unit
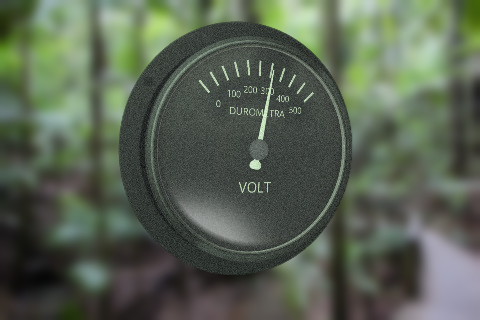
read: 300; V
